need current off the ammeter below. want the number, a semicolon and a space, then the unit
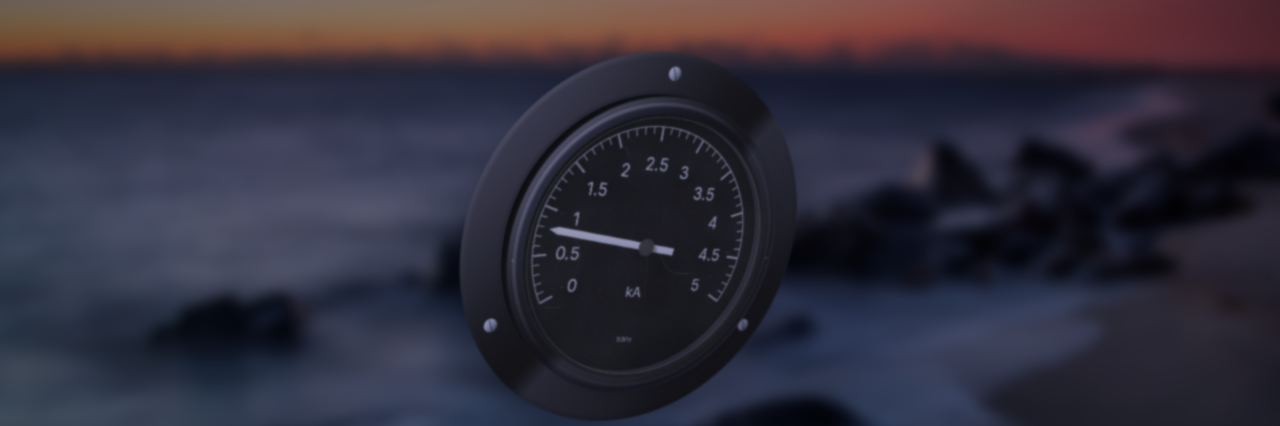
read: 0.8; kA
